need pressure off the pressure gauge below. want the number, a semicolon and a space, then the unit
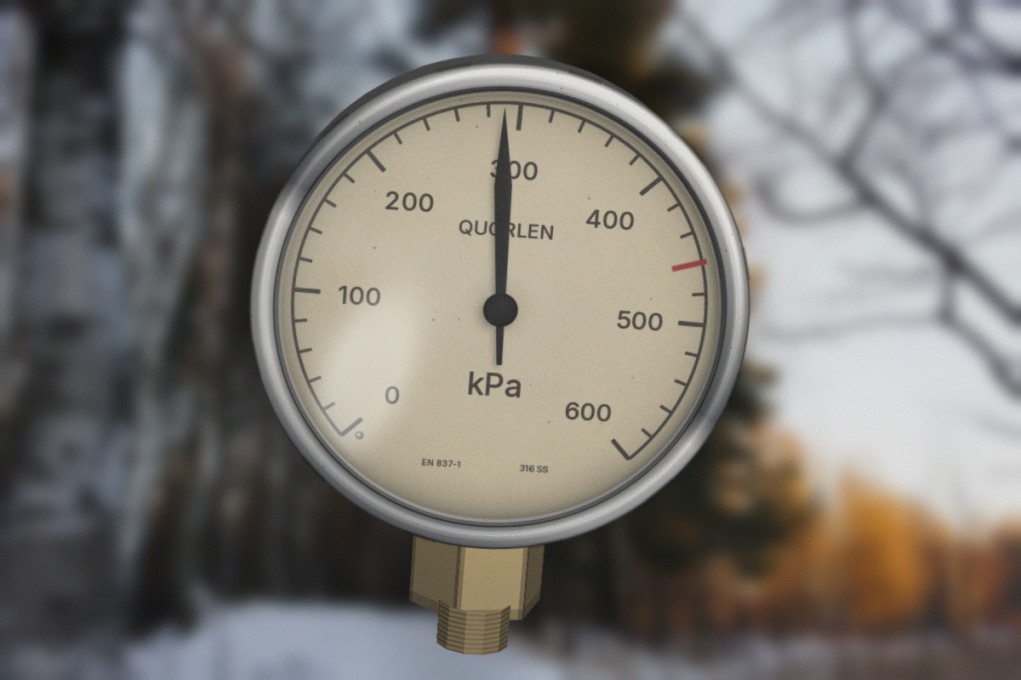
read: 290; kPa
